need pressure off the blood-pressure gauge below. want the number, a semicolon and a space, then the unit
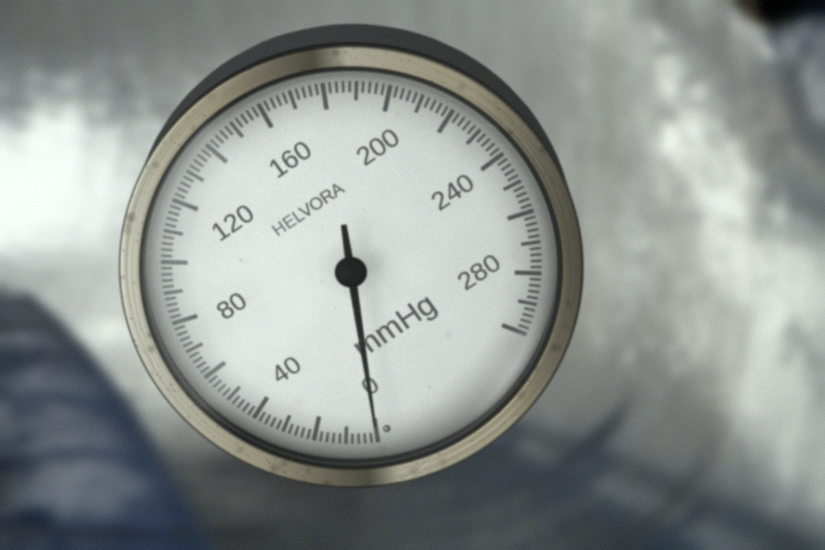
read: 0; mmHg
